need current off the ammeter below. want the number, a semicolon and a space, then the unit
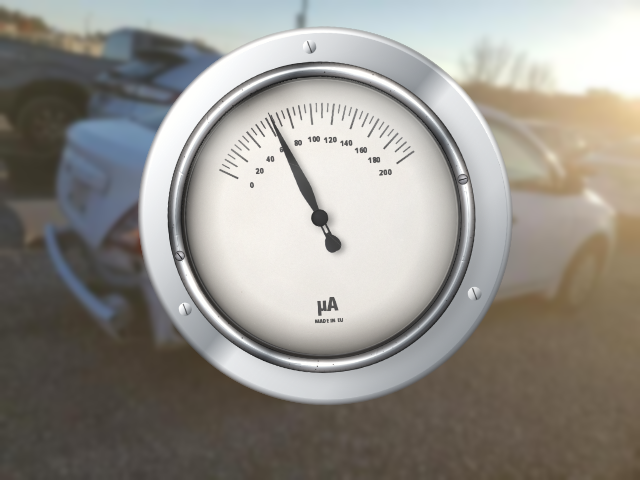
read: 65; µA
